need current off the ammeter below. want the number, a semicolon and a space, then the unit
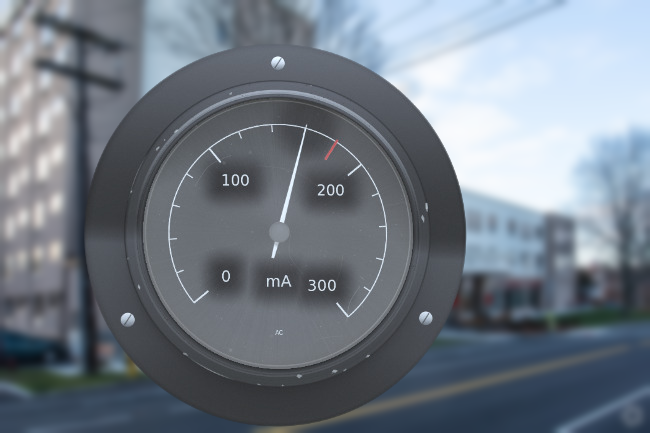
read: 160; mA
